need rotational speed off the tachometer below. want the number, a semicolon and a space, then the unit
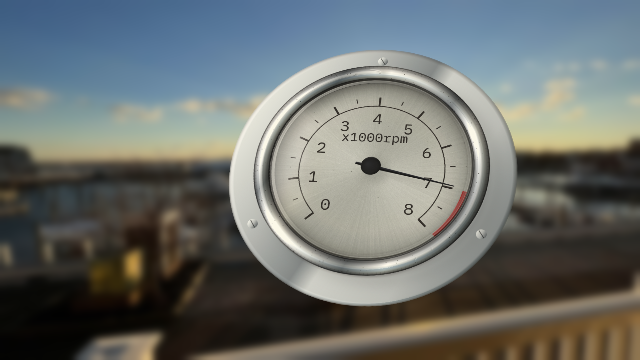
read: 7000; rpm
